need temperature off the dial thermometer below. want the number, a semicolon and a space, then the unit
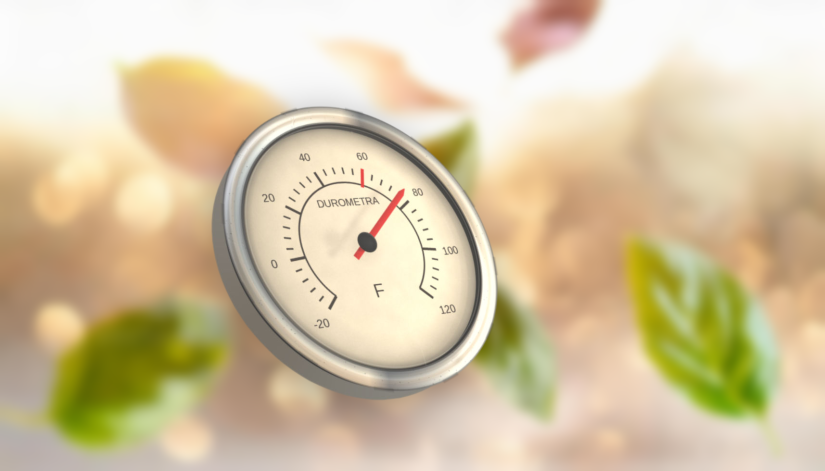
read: 76; °F
